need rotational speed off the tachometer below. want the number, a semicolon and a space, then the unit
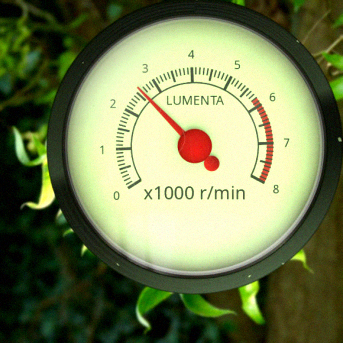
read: 2600; rpm
